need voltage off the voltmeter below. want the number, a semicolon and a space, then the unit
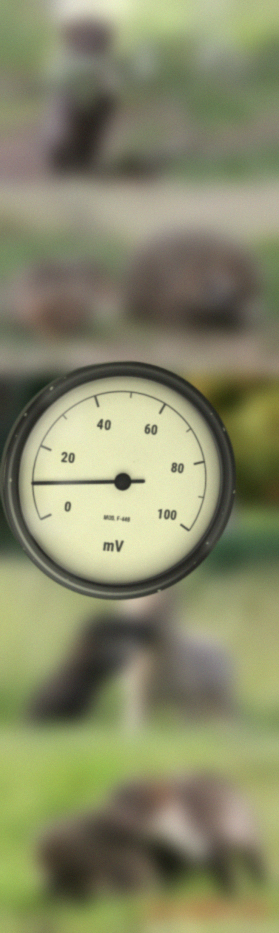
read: 10; mV
